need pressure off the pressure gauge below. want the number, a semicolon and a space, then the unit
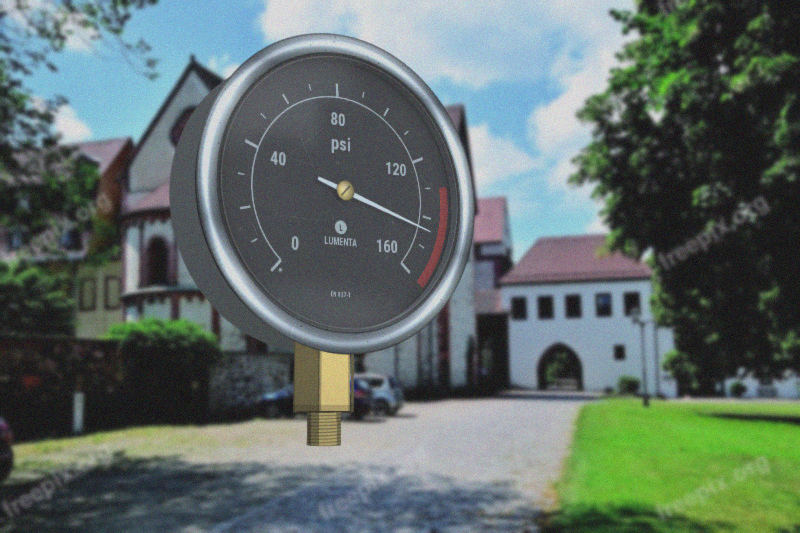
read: 145; psi
